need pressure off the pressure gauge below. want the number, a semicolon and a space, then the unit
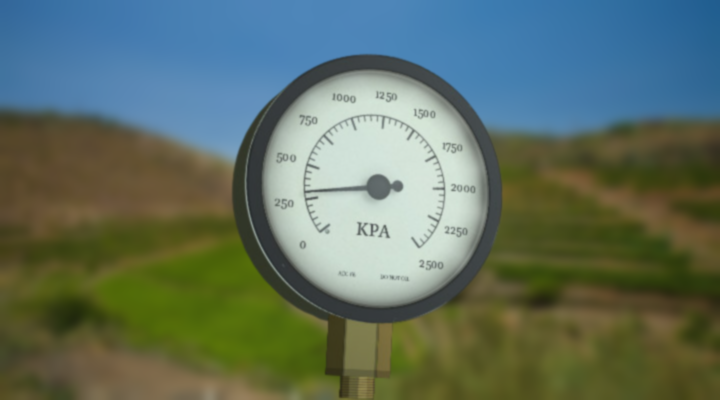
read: 300; kPa
